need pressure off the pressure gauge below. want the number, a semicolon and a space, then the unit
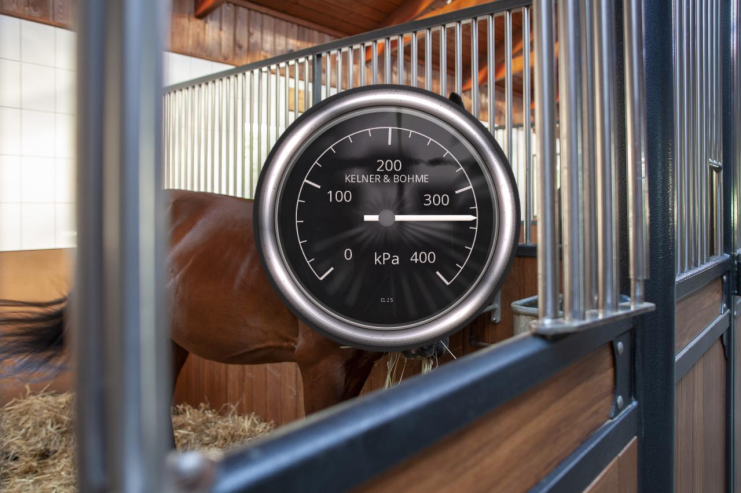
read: 330; kPa
